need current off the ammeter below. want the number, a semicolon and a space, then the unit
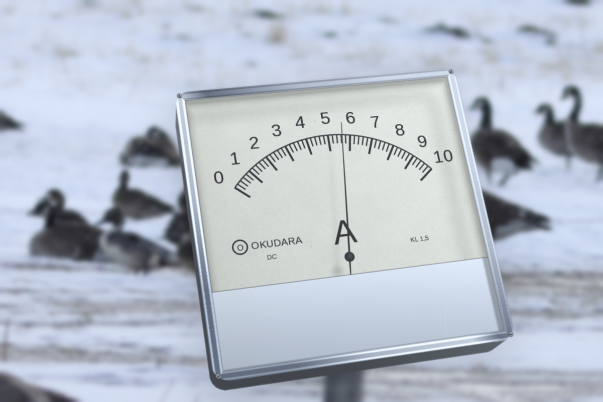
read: 5.6; A
